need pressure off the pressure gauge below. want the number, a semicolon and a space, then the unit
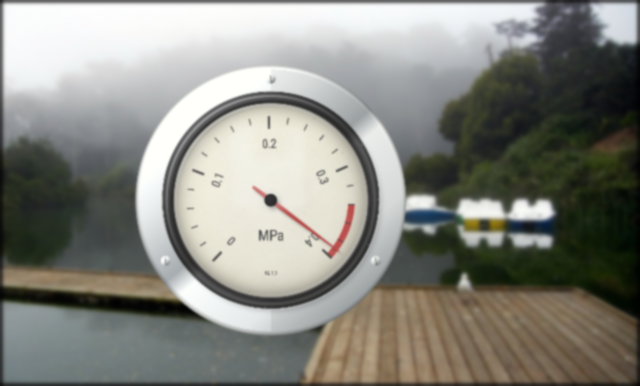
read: 0.39; MPa
